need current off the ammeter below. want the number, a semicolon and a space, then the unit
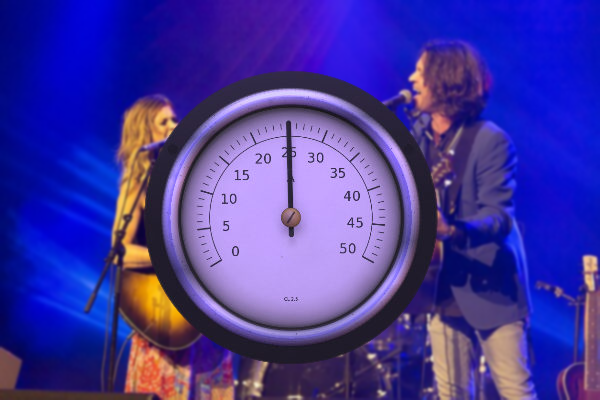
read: 25; A
